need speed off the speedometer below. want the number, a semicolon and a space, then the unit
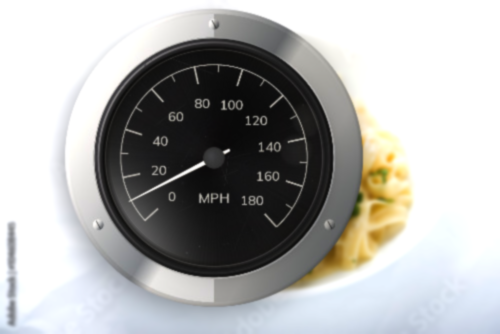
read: 10; mph
